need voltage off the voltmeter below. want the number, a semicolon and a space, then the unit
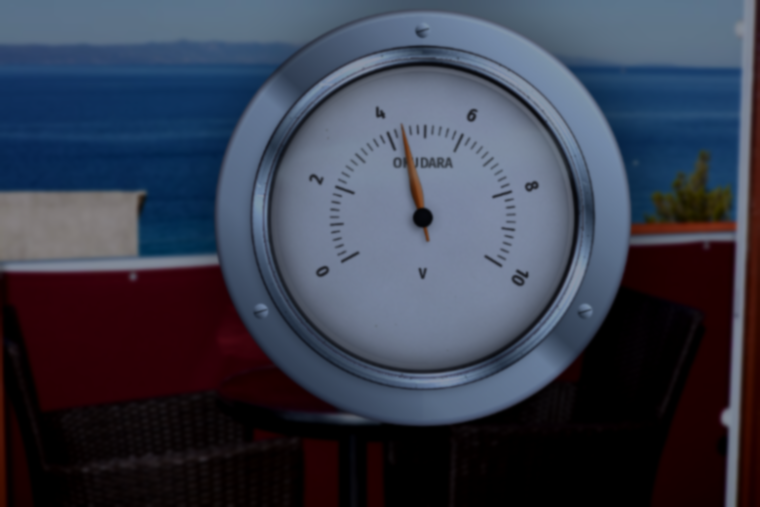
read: 4.4; V
